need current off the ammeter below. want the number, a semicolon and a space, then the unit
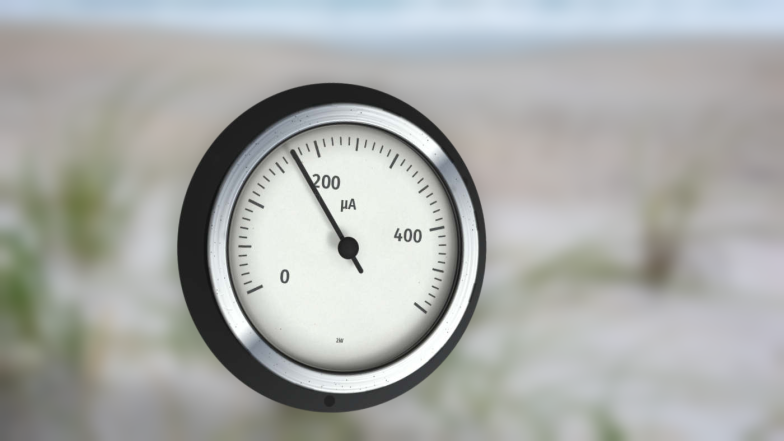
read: 170; µA
